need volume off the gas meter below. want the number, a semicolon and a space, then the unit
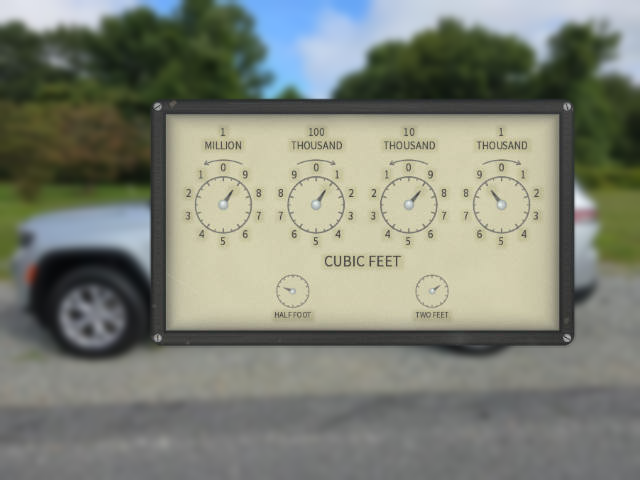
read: 908900; ft³
